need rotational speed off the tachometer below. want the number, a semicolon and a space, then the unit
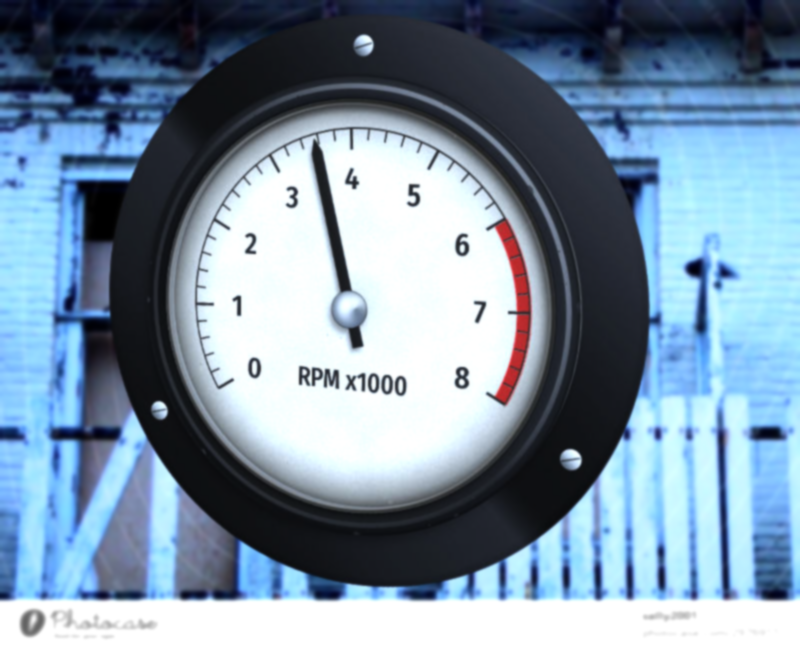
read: 3600; rpm
